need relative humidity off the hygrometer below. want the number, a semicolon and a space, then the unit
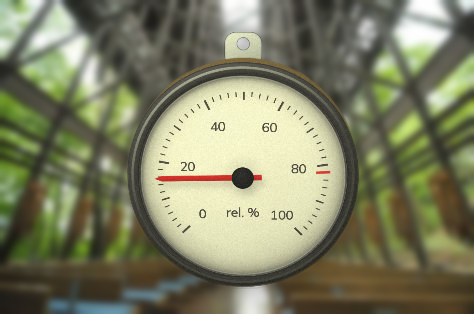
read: 16; %
